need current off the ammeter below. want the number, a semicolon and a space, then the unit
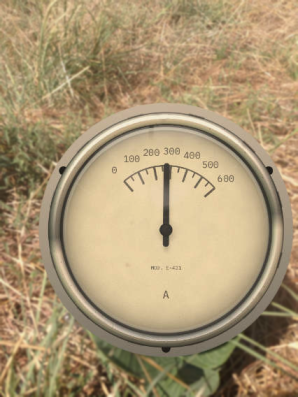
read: 275; A
